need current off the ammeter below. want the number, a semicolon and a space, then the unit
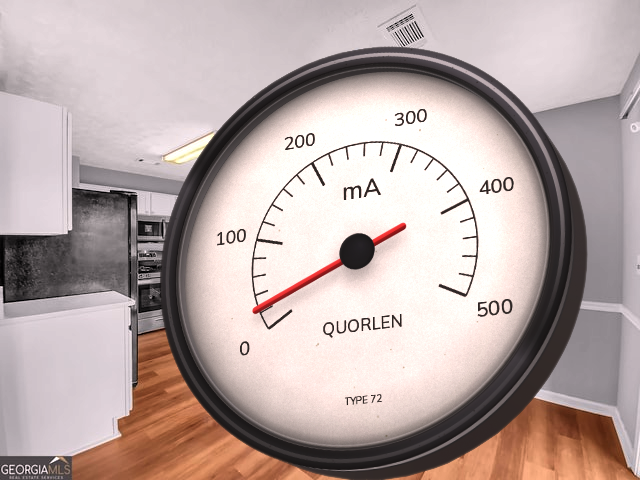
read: 20; mA
